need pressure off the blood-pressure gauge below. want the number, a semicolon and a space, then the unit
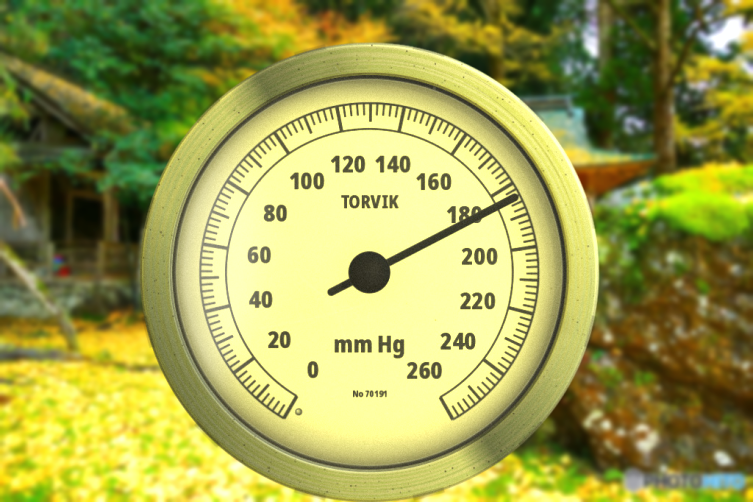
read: 184; mmHg
